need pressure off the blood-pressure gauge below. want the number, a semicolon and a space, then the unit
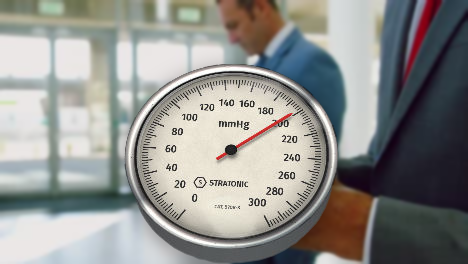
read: 200; mmHg
